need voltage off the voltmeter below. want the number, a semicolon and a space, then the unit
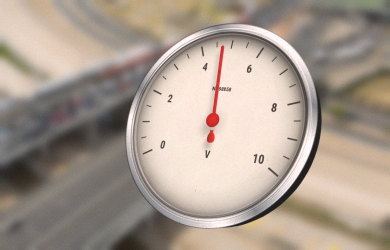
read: 4.75; V
